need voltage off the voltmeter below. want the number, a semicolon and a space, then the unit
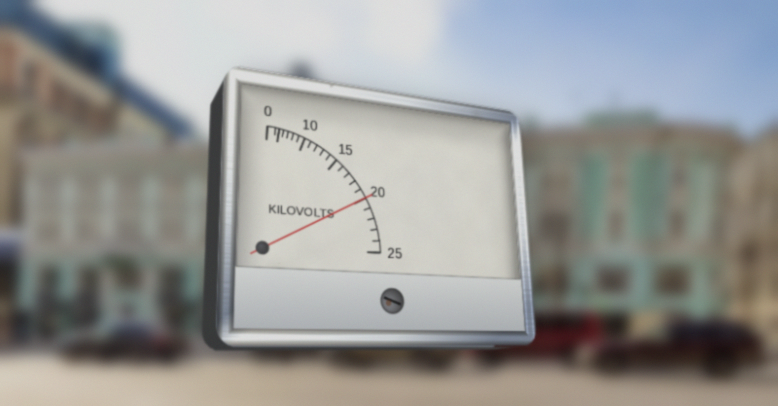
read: 20; kV
